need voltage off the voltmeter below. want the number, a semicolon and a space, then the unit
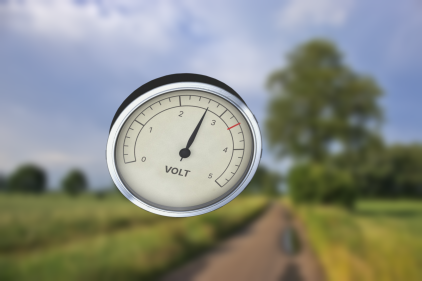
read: 2.6; V
